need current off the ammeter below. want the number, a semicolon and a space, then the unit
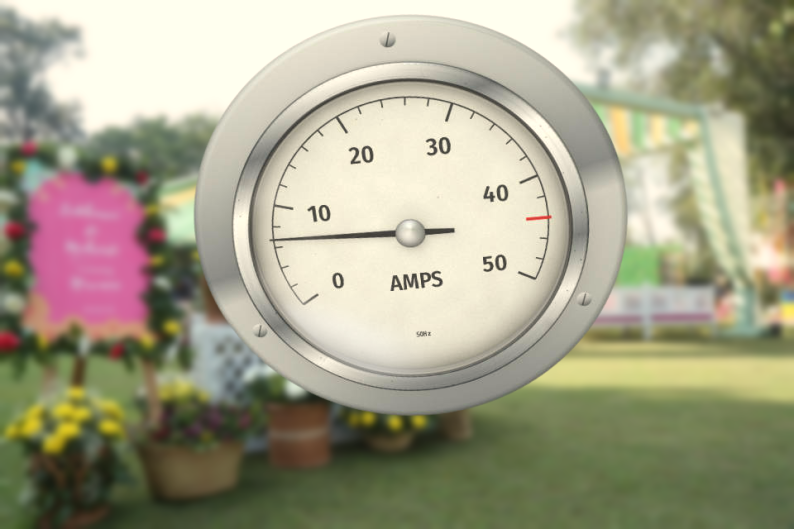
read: 7; A
